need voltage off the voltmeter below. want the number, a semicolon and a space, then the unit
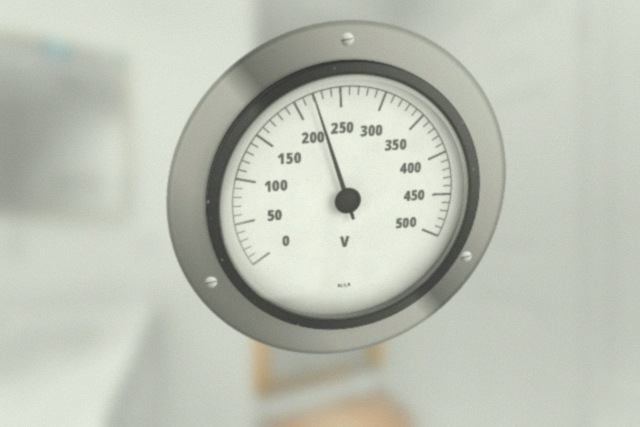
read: 220; V
